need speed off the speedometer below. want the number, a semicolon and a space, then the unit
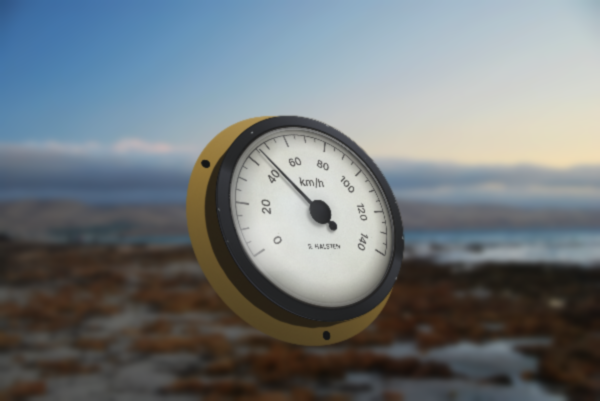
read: 45; km/h
